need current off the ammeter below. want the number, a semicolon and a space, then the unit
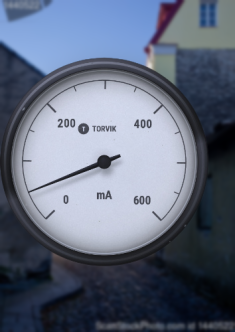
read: 50; mA
